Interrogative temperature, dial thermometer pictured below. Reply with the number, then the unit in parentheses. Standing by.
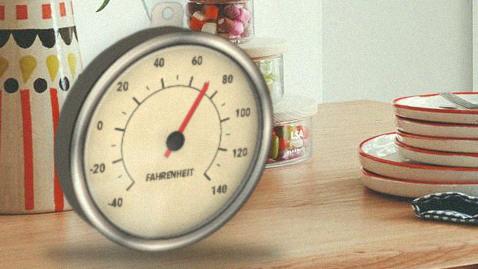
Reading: 70 (°F)
